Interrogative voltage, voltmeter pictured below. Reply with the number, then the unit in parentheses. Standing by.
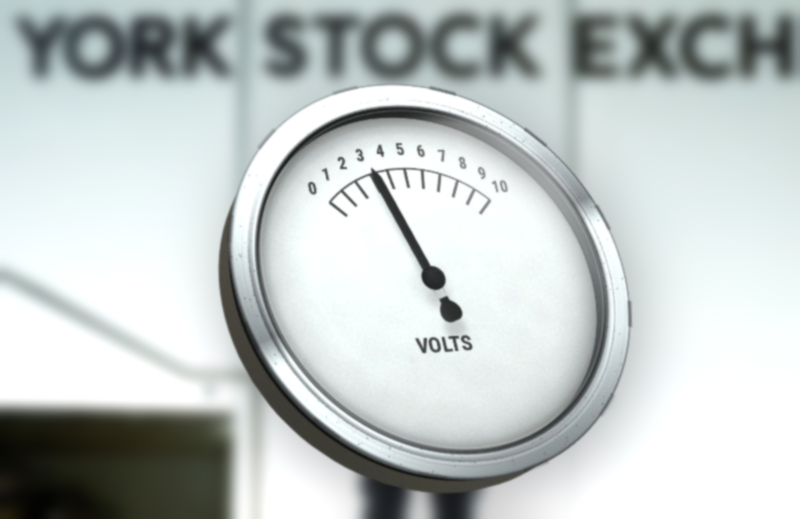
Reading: 3 (V)
